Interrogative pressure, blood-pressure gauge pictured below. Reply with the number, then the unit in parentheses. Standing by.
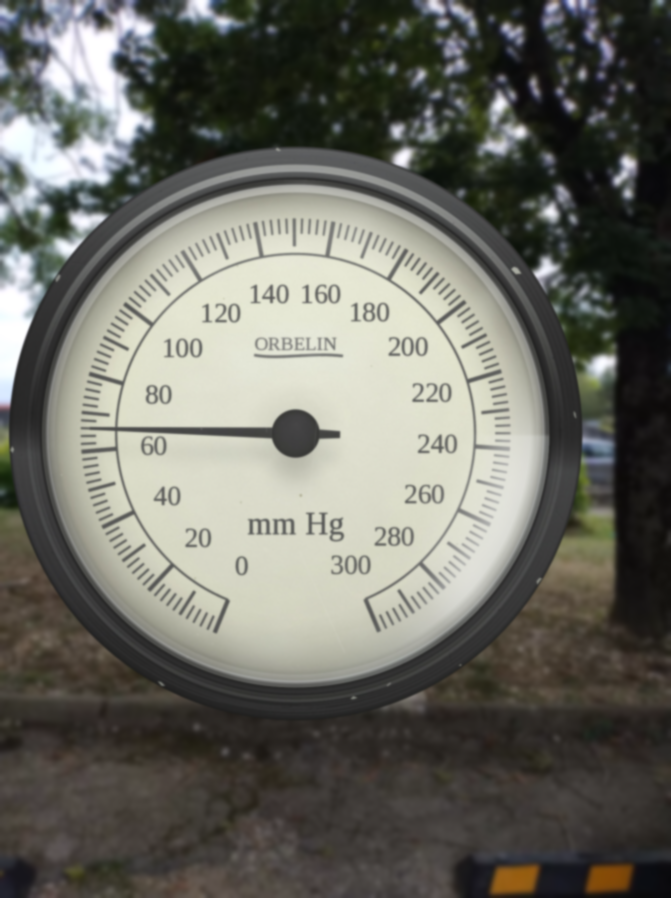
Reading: 66 (mmHg)
